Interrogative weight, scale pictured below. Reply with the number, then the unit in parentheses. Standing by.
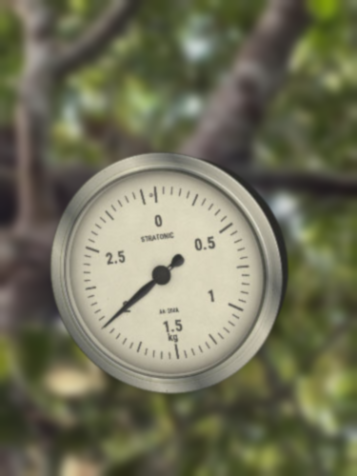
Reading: 2 (kg)
